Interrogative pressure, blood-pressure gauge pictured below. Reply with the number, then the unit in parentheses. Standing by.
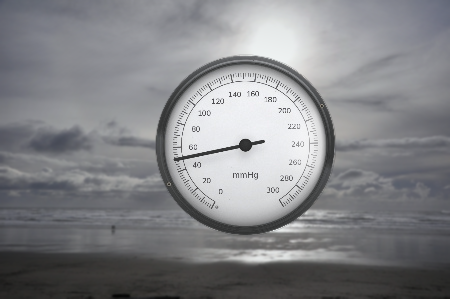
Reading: 50 (mmHg)
